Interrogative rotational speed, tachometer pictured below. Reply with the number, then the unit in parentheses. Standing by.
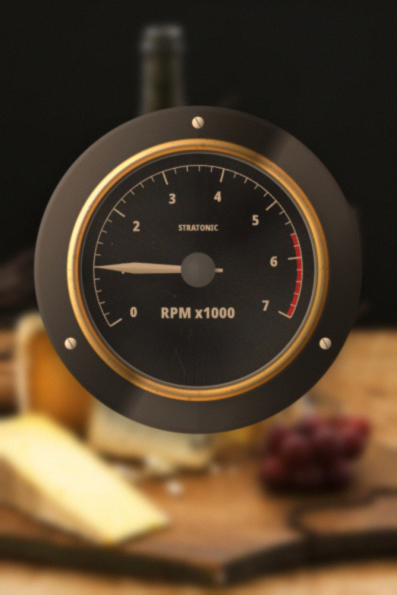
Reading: 1000 (rpm)
